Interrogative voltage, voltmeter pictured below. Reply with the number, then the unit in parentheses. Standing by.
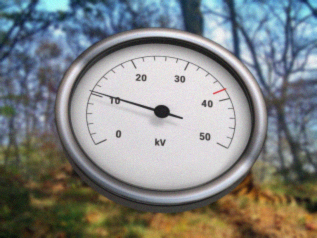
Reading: 10 (kV)
